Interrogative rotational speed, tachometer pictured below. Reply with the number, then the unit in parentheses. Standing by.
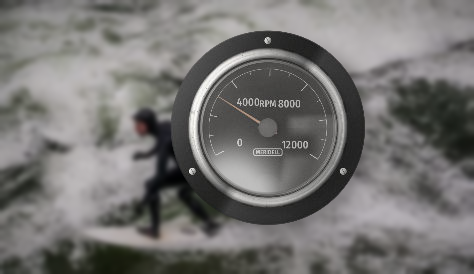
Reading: 3000 (rpm)
